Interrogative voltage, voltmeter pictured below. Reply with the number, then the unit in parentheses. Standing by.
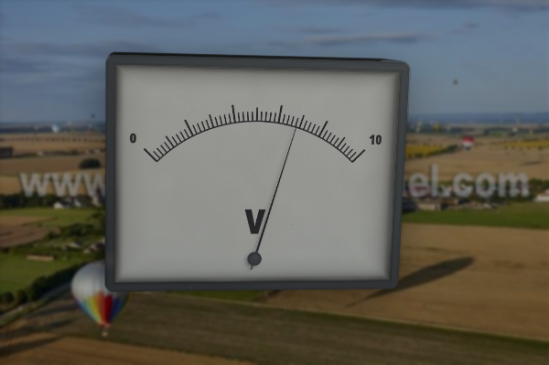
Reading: 6.8 (V)
